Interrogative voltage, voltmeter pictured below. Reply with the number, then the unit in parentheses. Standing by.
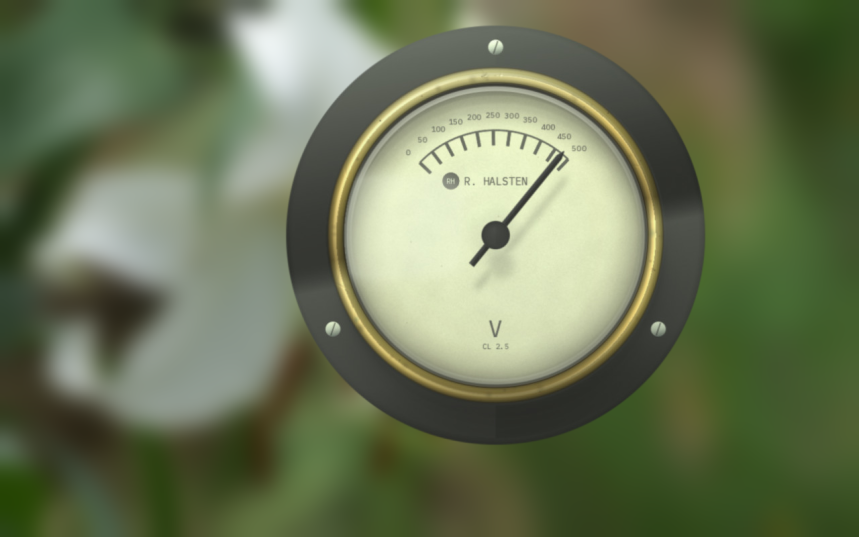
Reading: 475 (V)
